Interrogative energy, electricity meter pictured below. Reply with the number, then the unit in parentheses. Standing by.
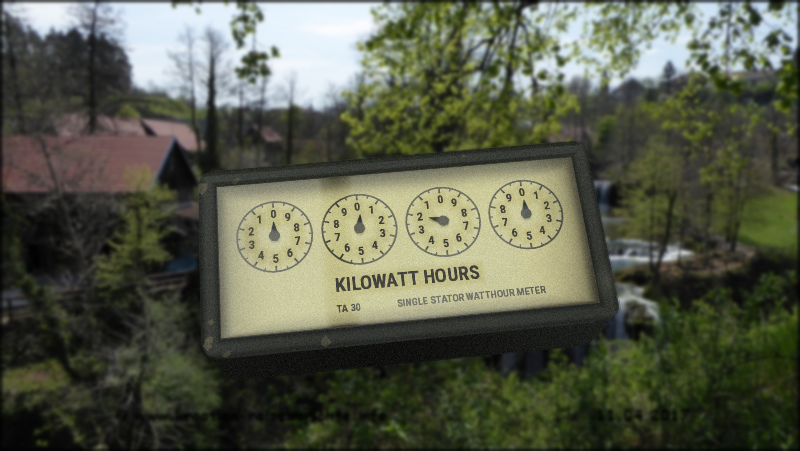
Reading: 20 (kWh)
